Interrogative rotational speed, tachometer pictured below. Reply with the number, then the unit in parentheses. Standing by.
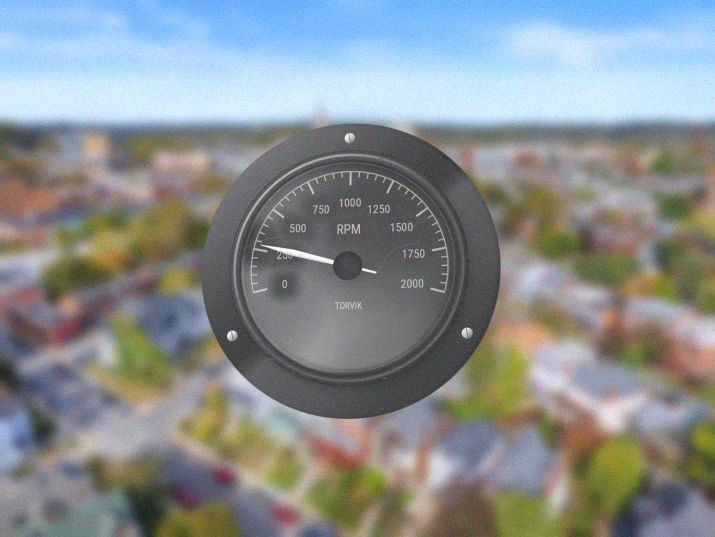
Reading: 275 (rpm)
